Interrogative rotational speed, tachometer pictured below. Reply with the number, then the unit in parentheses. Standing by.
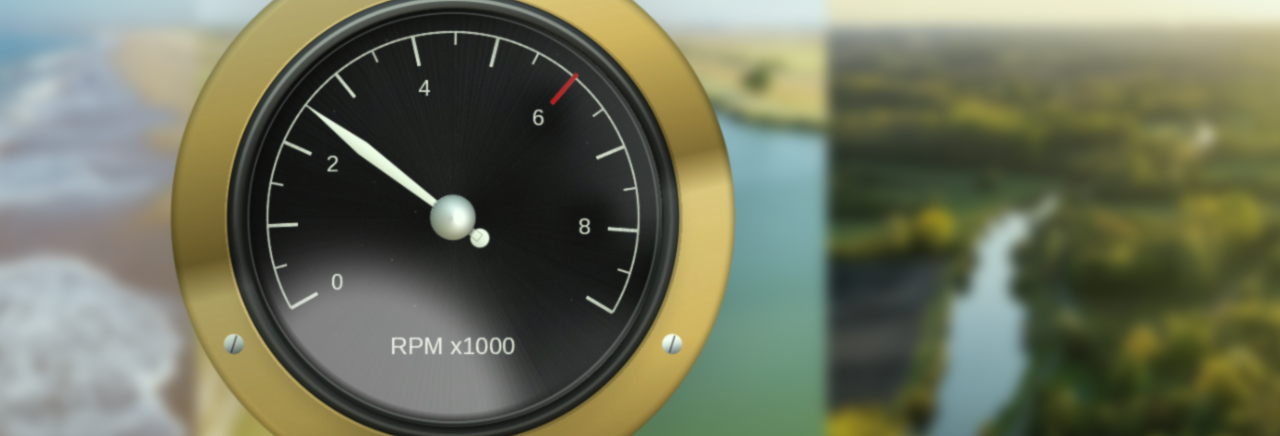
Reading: 2500 (rpm)
